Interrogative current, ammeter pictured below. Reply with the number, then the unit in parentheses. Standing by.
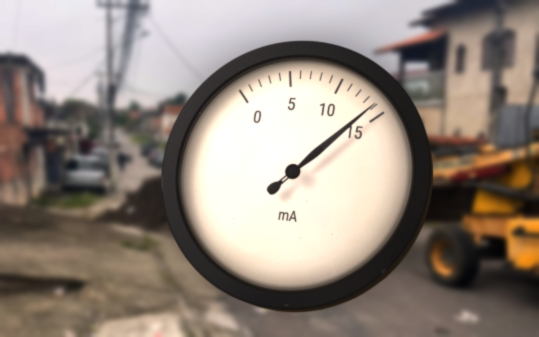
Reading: 14 (mA)
